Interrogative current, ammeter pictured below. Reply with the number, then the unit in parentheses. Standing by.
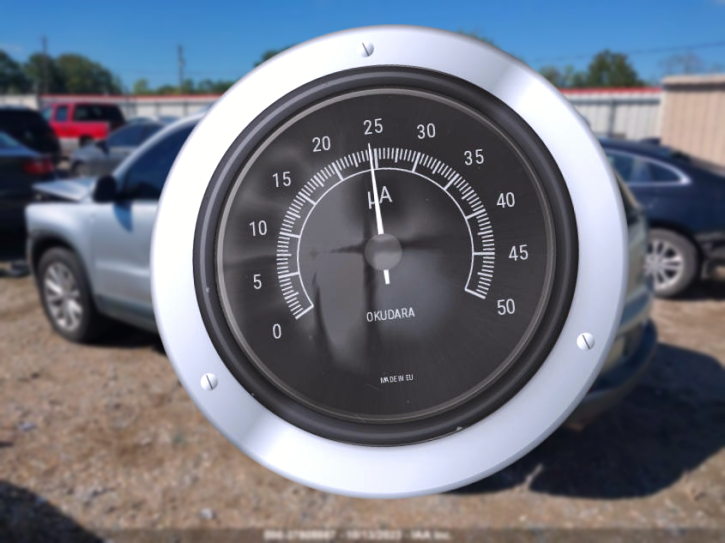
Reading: 24.5 (µA)
